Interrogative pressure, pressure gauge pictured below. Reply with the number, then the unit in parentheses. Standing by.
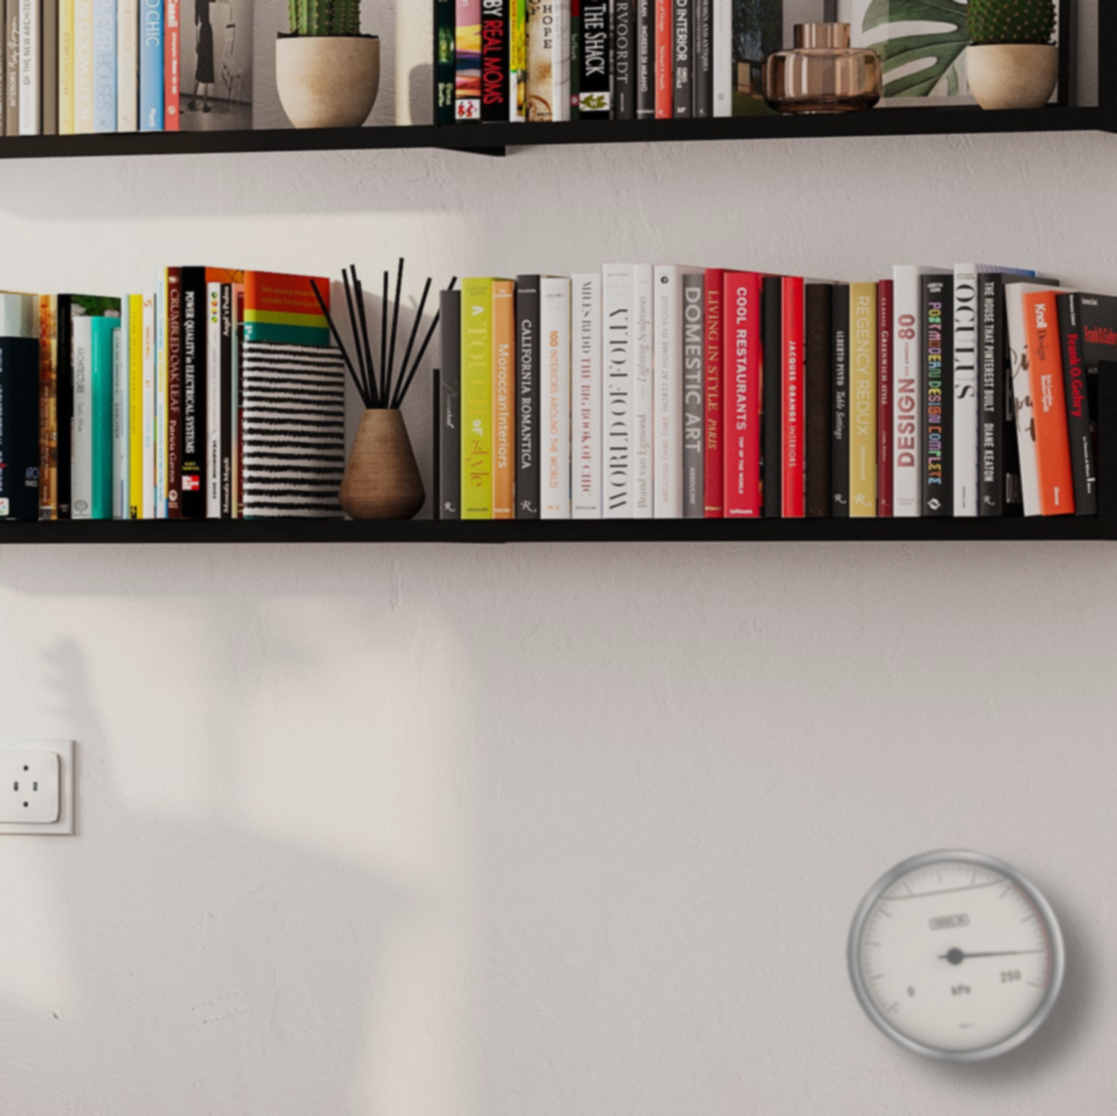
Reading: 225 (kPa)
